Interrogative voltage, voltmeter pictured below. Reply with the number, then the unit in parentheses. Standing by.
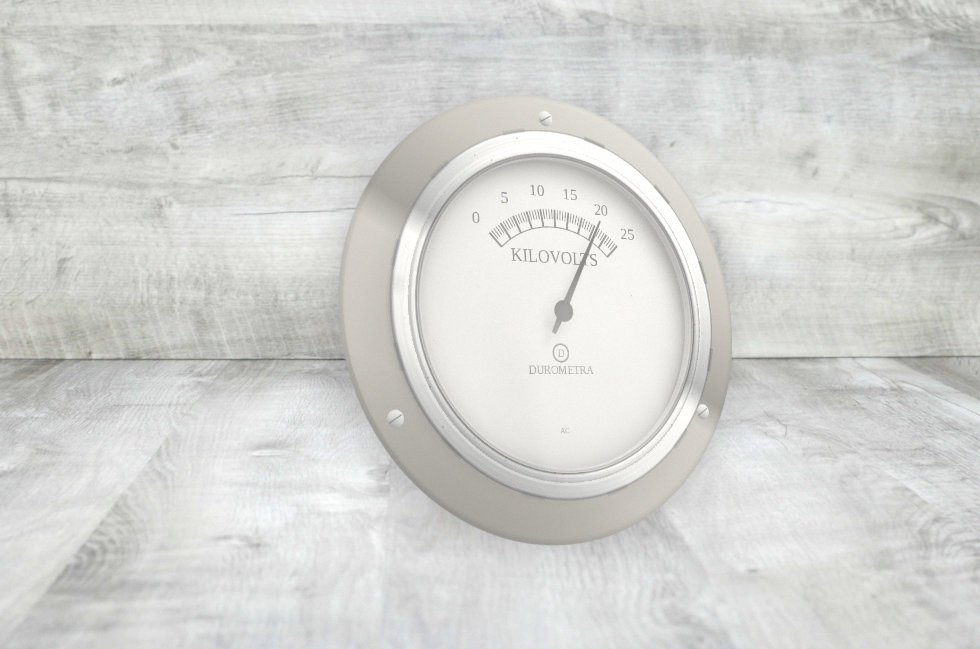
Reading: 20 (kV)
